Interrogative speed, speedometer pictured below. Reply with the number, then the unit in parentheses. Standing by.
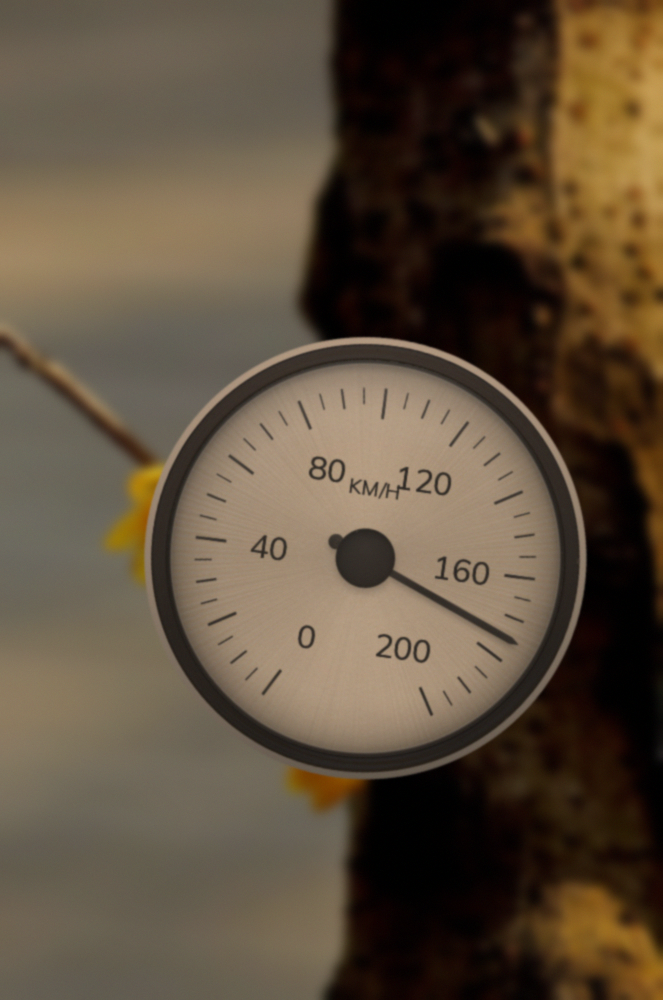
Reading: 175 (km/h)
